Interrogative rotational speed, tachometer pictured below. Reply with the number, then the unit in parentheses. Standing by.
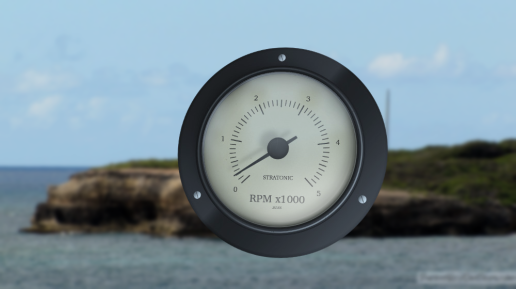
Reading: 200 (rpm)
